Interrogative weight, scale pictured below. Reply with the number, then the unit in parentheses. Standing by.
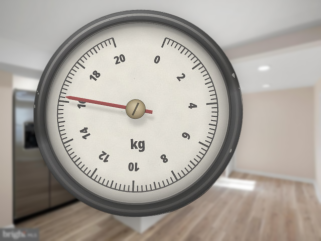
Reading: 16.2 (kg)
